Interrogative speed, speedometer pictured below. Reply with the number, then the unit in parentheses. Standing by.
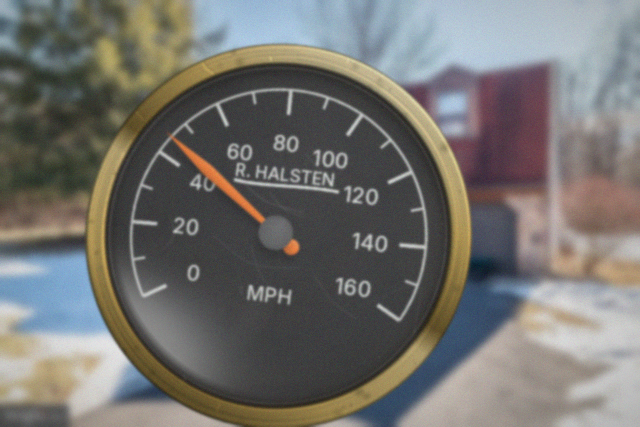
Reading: 45 (mph)
